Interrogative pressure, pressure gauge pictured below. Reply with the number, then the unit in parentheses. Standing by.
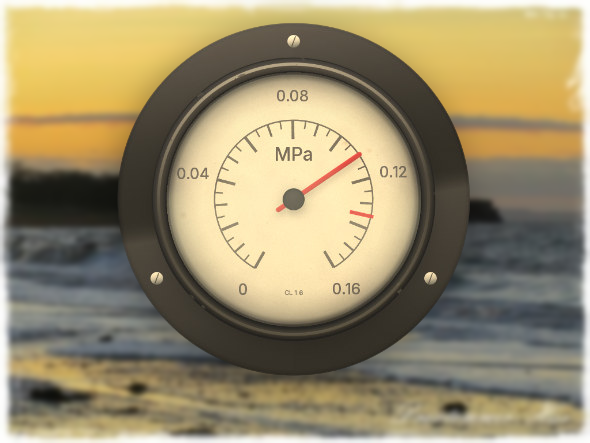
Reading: 0.11 (MPa)
